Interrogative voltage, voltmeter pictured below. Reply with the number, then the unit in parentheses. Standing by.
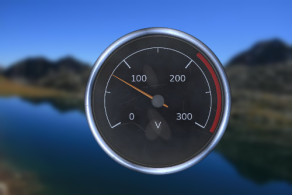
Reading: 75 (V)
